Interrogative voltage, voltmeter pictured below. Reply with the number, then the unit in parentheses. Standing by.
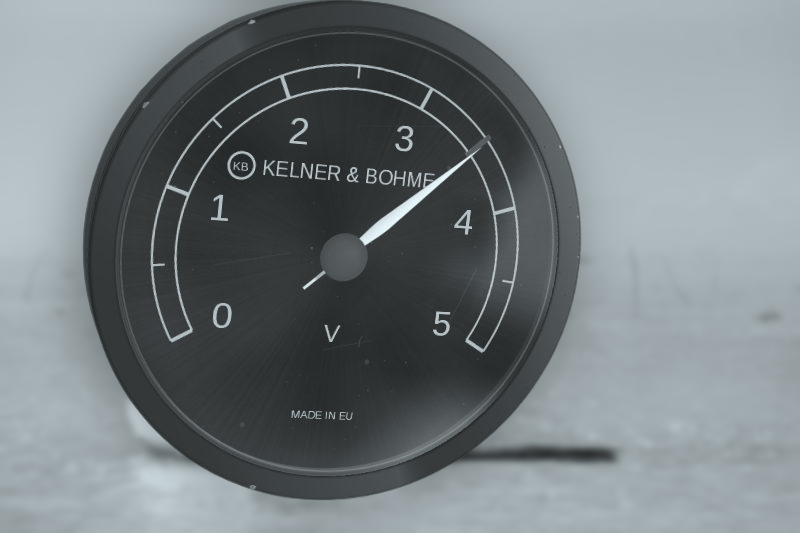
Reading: 3.5 (V)
